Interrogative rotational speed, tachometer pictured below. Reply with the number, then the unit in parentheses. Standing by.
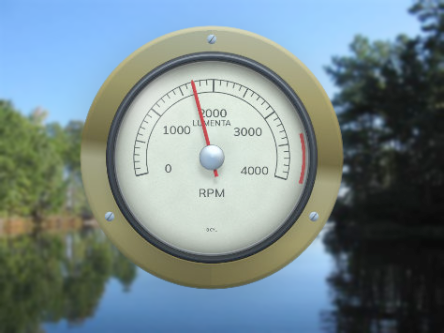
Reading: 1700 (rpm)
